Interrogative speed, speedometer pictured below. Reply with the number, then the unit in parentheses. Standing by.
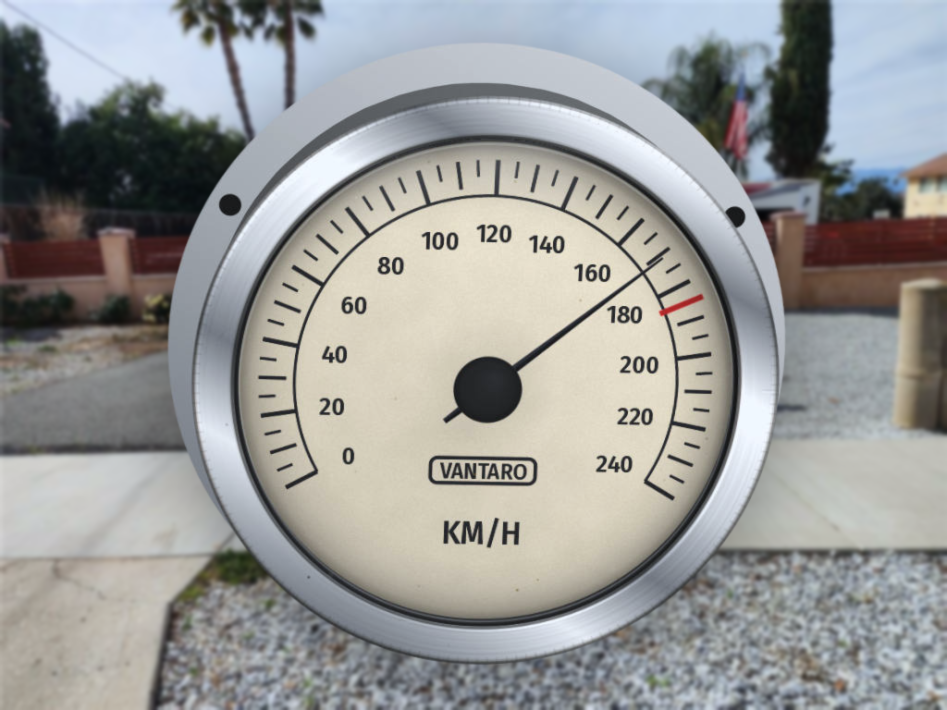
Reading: 170 (km/h)
